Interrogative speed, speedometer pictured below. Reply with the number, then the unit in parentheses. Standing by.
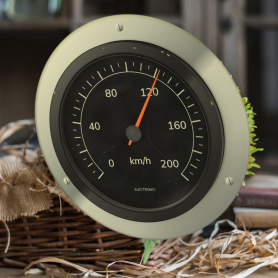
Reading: 122.5 (km/h)
